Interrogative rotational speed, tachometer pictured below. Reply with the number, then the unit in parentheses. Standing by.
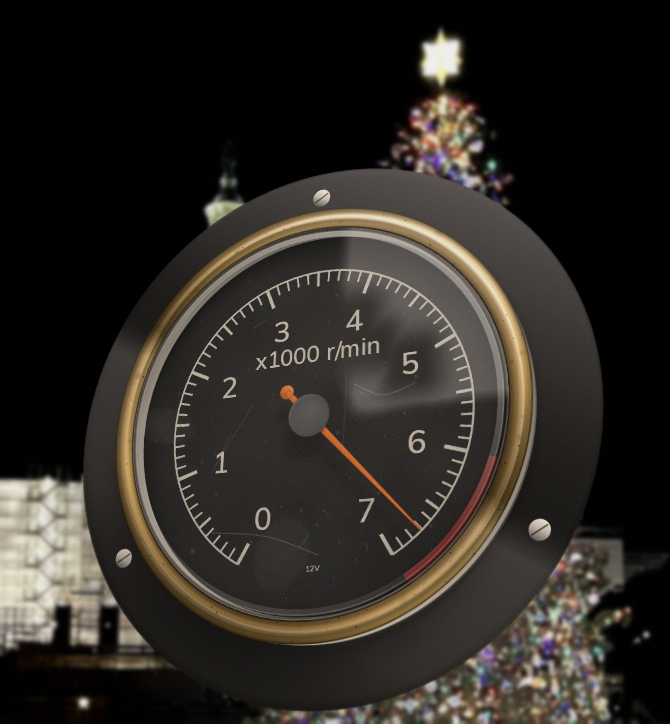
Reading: 6700 (rpm)
